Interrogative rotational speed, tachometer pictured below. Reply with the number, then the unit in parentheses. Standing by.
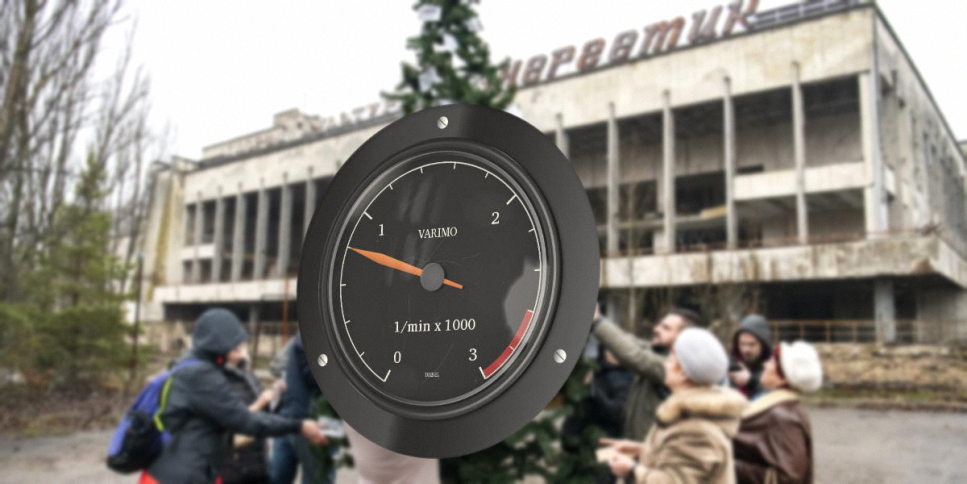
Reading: 800 (rpm)
